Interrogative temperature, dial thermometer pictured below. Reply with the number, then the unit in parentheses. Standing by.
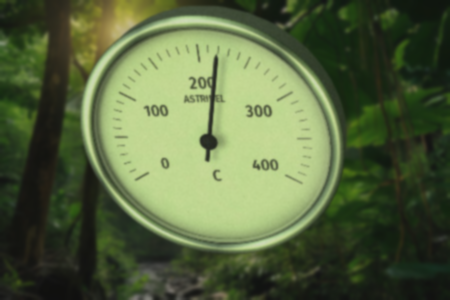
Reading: 220 (°C)
